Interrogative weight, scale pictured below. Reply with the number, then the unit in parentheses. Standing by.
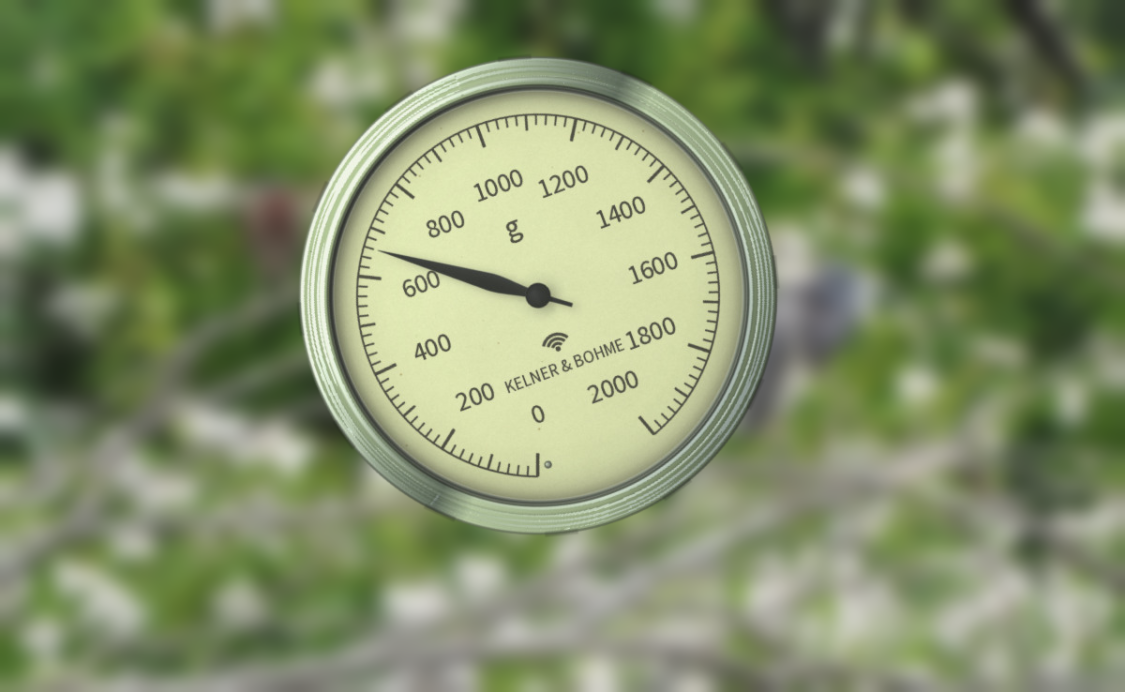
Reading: 660 (g)
